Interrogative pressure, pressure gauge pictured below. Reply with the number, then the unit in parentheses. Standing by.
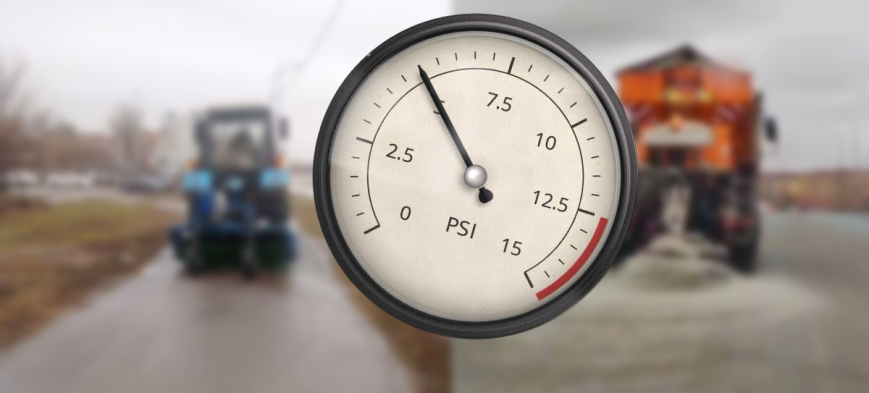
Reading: 5 (psi)
